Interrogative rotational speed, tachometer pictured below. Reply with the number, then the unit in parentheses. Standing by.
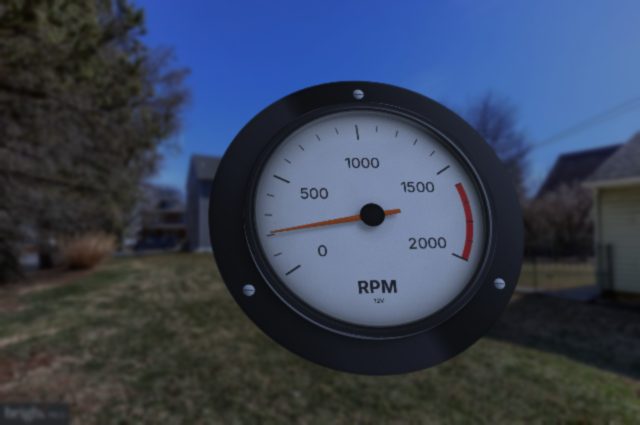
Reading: 200 (rpm)
